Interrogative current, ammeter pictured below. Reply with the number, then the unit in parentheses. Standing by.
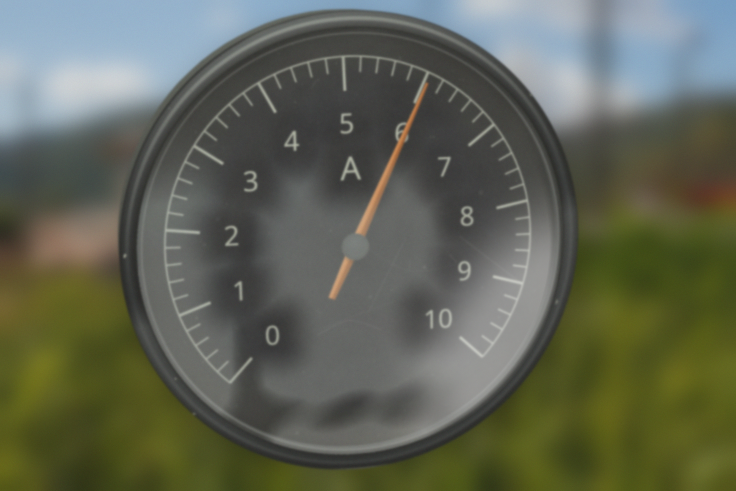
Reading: 6 (A)
